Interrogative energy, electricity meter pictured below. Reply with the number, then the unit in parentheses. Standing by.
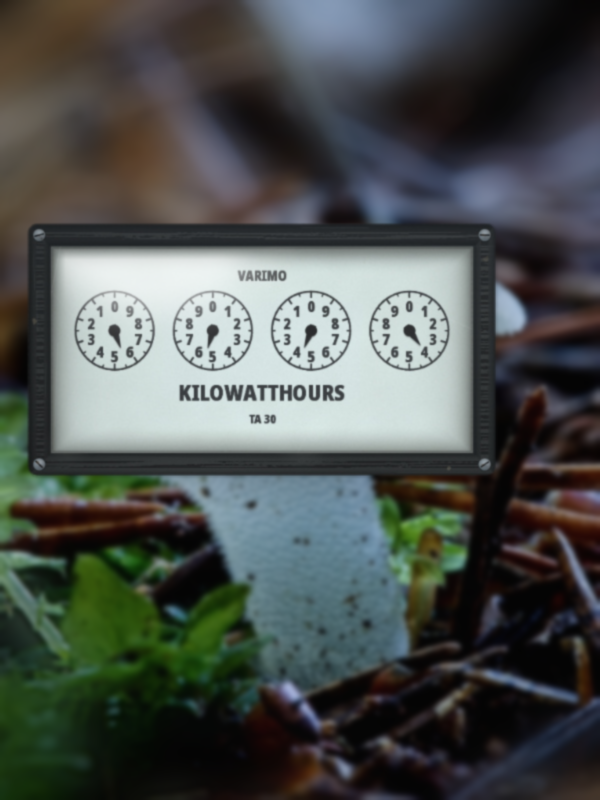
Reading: 5544 (kWh)
